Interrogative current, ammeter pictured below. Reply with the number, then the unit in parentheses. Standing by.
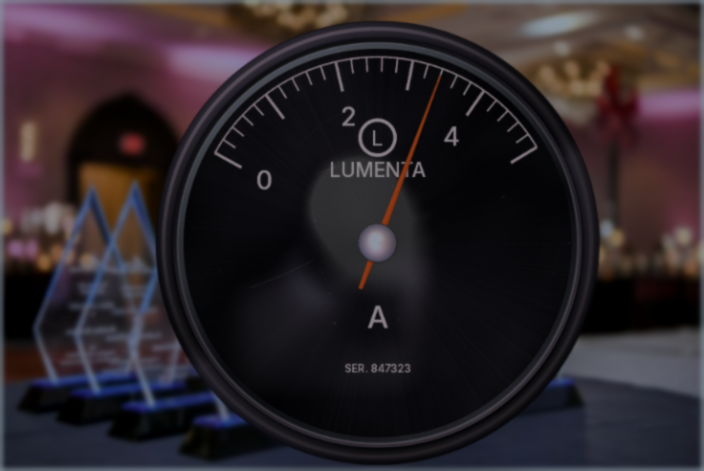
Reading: 3.4 (A)
